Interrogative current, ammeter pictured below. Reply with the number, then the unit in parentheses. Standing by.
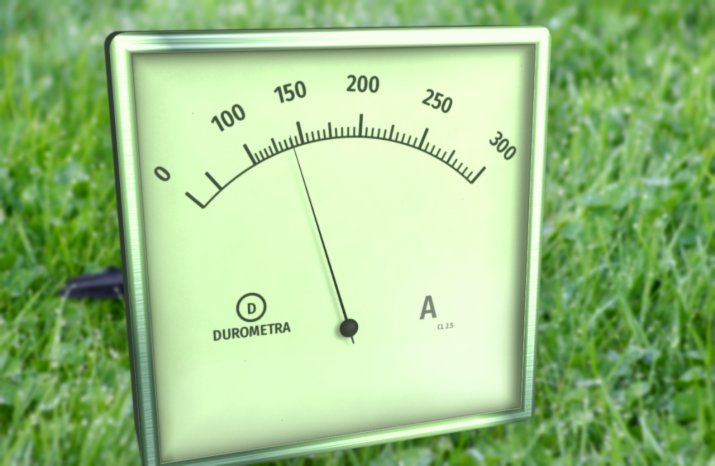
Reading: 140 (A)
